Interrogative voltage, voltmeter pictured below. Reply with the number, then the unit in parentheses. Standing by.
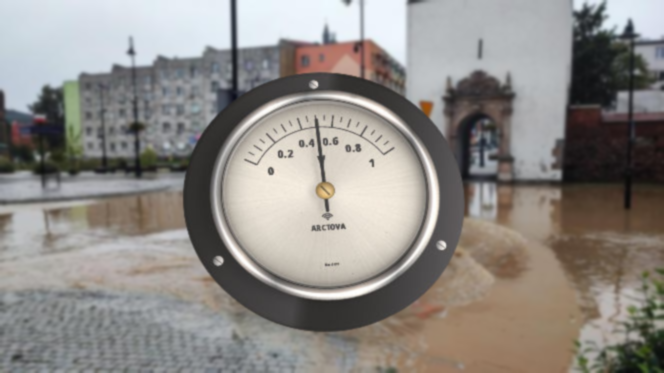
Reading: 0.5 (V)
